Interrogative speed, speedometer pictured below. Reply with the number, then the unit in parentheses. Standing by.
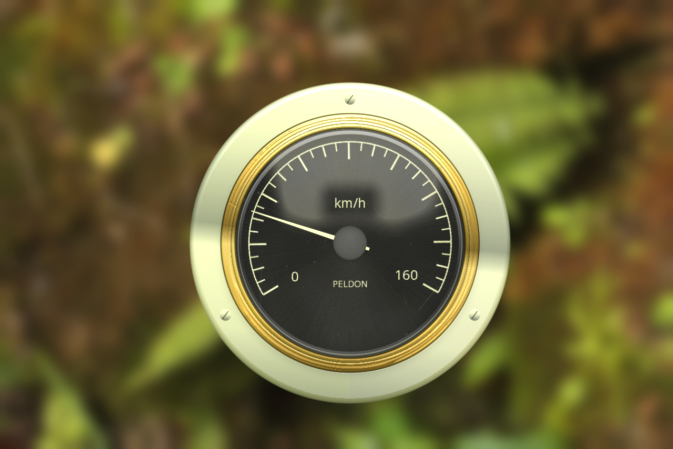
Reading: 32.5 (km/h)
